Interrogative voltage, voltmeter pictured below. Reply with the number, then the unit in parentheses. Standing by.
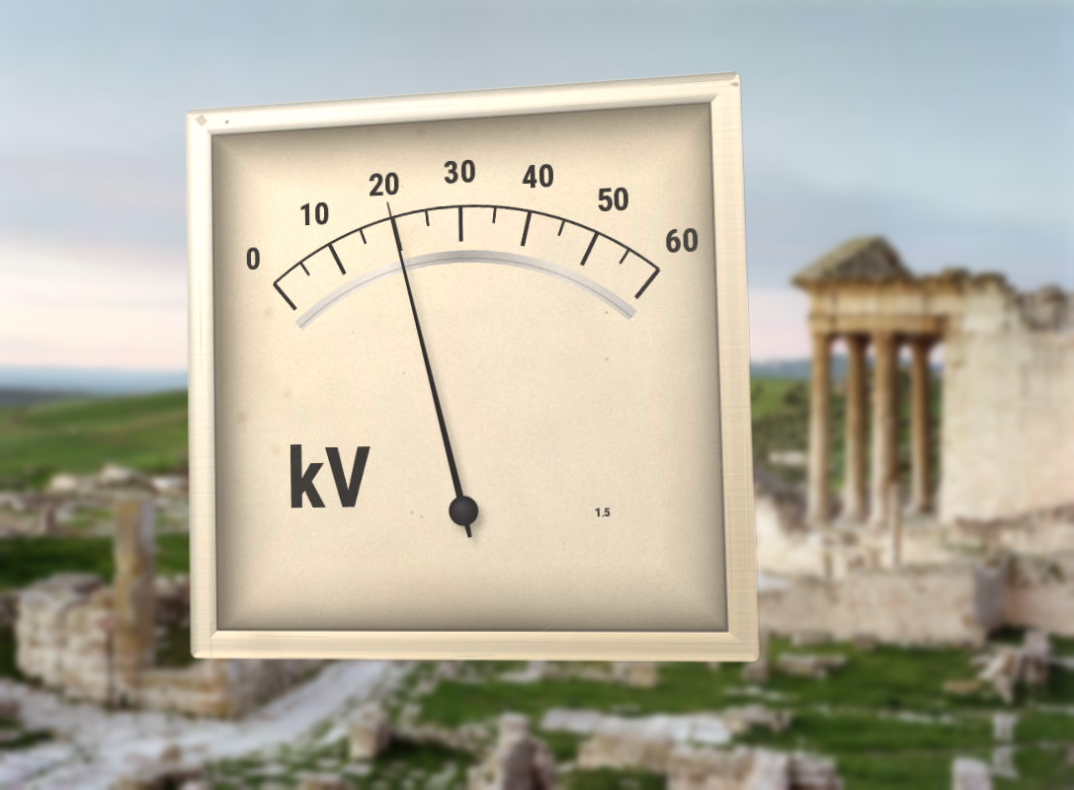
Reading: 20 (kV)
